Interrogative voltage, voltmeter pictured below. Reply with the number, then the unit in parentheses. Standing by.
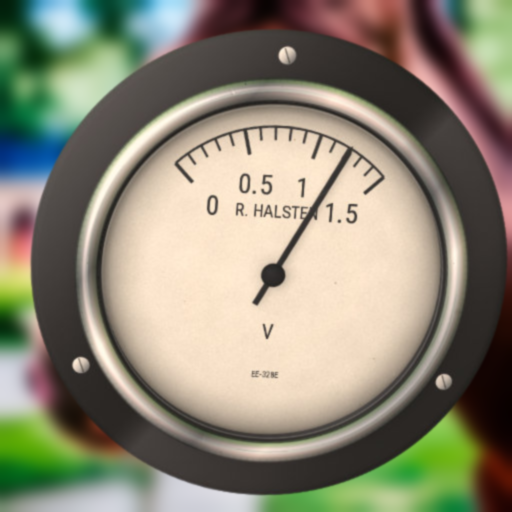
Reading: 1.2 (V)
